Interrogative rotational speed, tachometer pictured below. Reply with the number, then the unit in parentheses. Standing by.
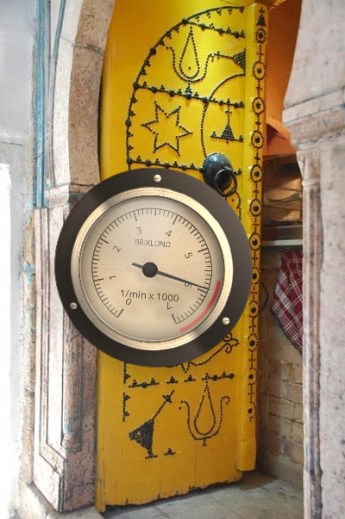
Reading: 5900 (rpm)
